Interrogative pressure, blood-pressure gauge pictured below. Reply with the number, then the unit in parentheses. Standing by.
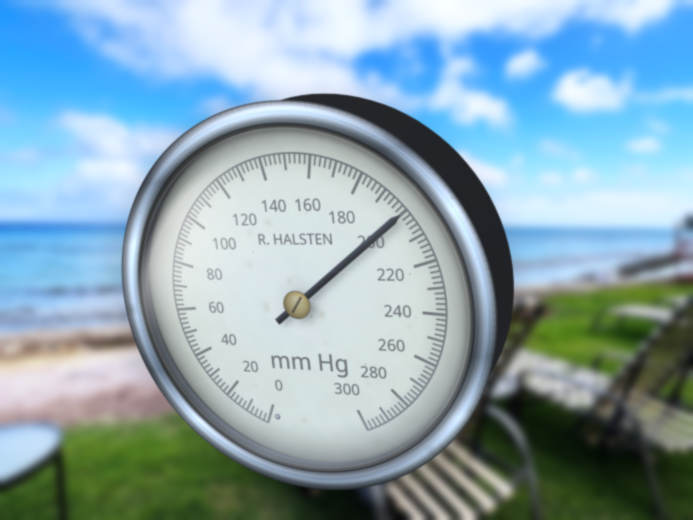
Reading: 200 (mmHg)
